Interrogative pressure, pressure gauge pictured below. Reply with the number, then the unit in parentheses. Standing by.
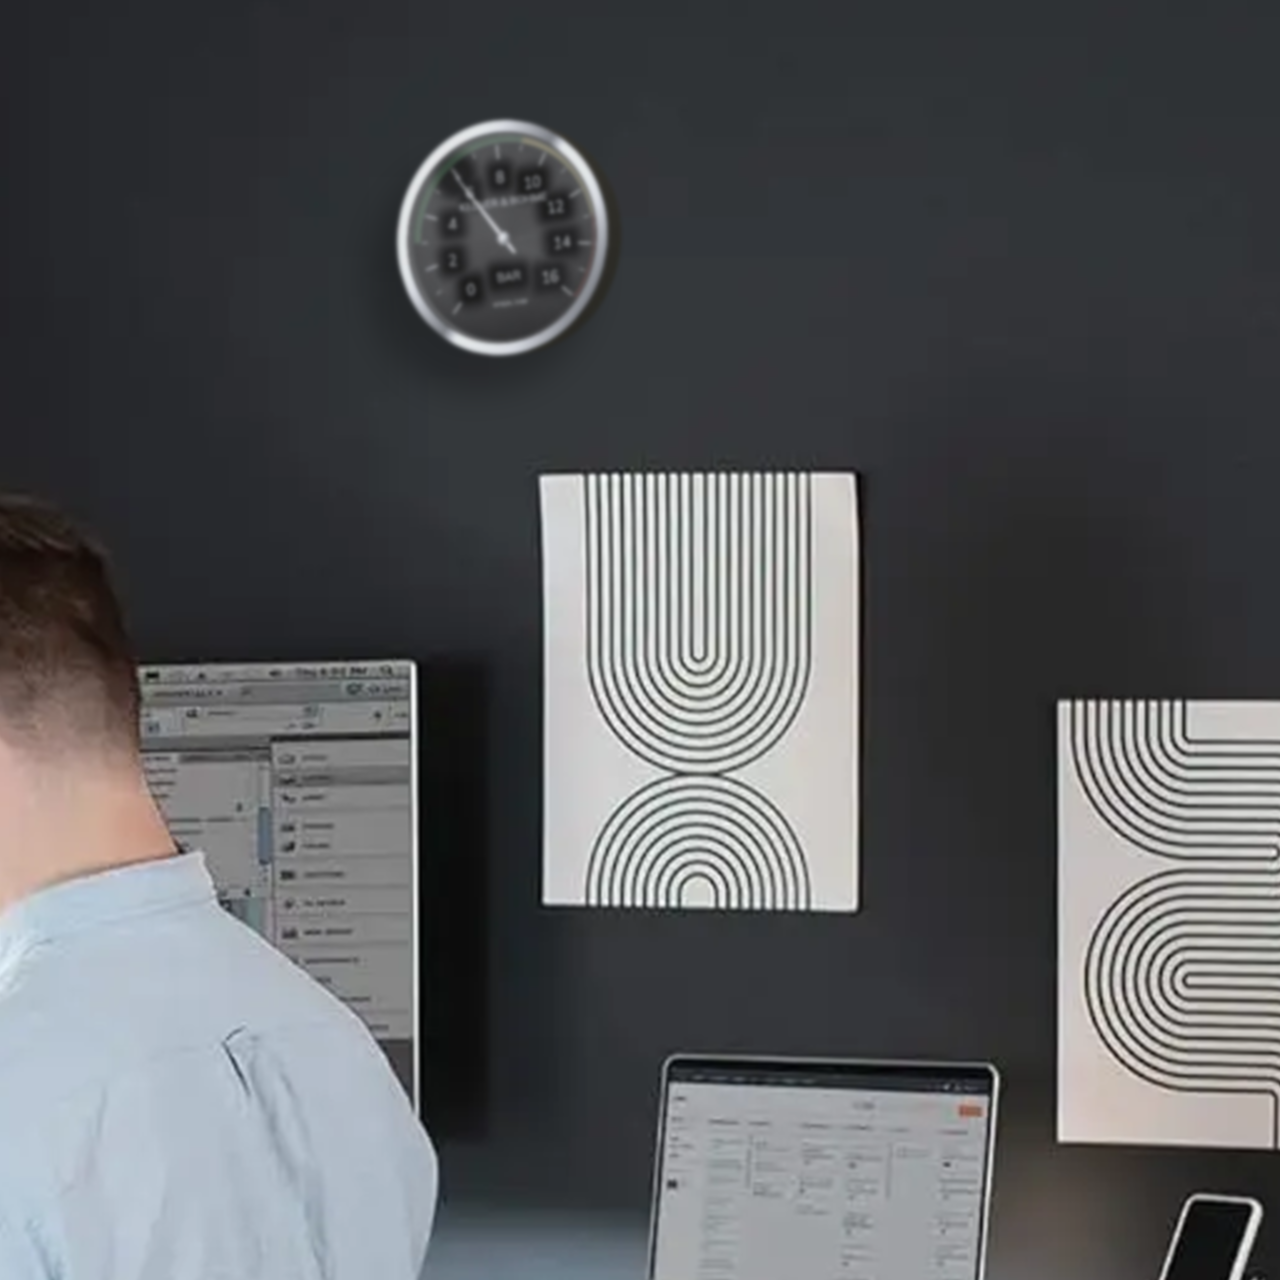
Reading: 6 (bar)
